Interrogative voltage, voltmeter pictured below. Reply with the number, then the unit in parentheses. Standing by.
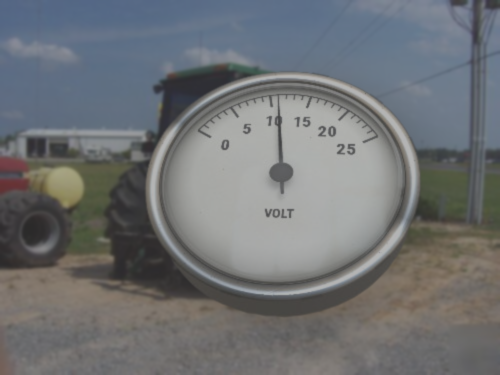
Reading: 11 (V)
